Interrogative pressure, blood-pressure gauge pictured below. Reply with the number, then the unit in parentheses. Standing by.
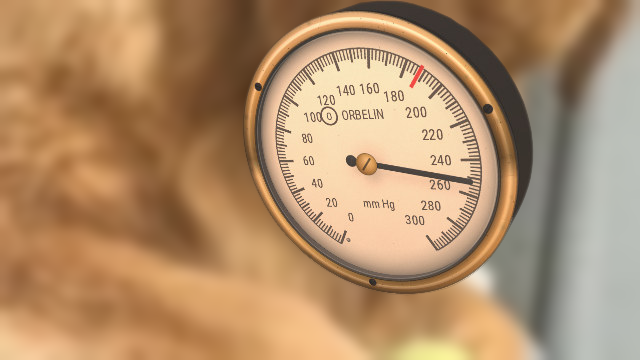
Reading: 250 (mmHg)
